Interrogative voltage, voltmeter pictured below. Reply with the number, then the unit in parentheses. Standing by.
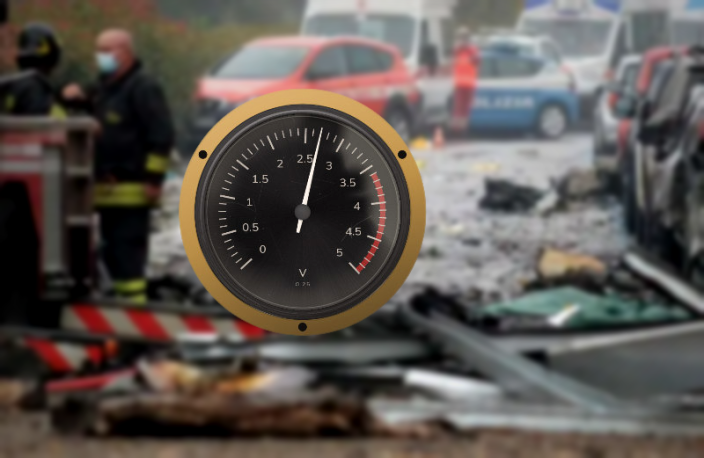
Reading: 2.7 (V)
